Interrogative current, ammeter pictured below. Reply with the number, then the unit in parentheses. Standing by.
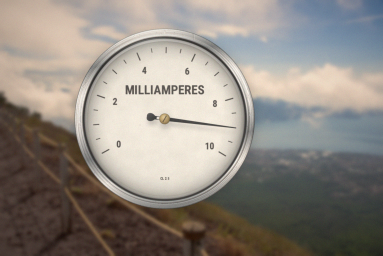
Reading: 9 (mA)
